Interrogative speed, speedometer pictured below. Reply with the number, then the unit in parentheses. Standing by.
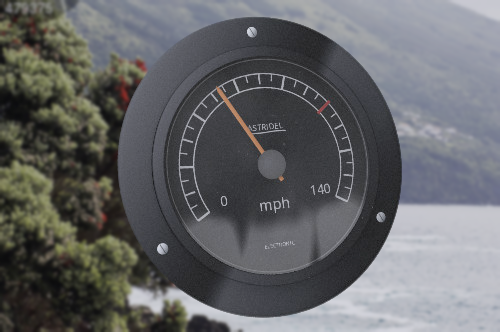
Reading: 52.5 (mph)
